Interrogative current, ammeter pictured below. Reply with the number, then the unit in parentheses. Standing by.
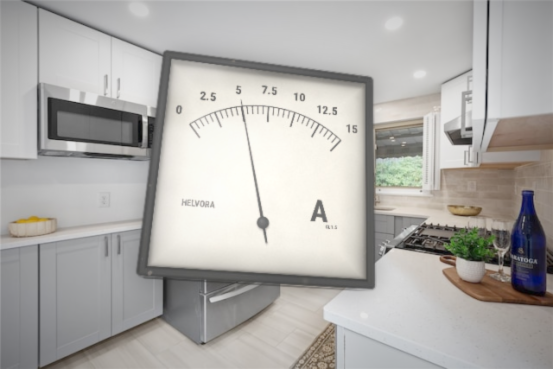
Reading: 5 (A)
